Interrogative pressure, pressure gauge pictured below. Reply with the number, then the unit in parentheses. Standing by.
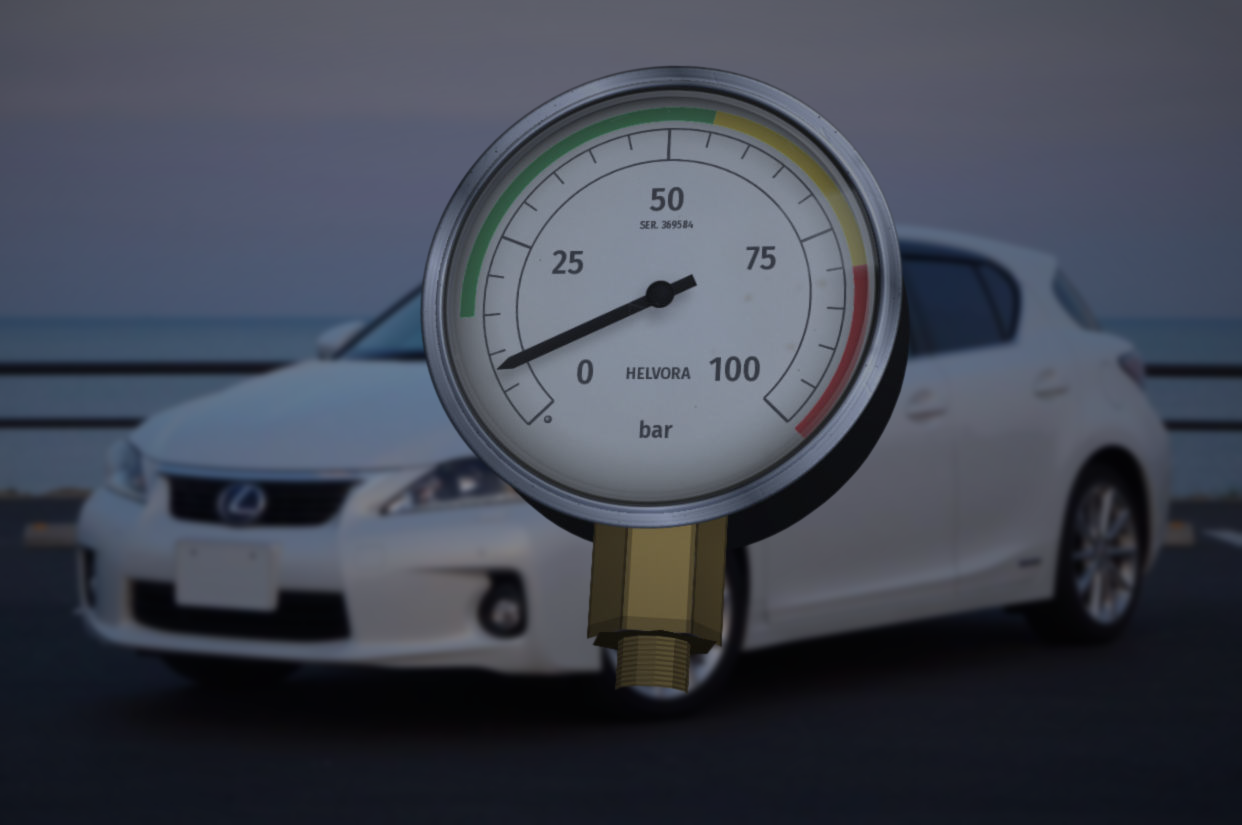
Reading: 7.5 (bar)
